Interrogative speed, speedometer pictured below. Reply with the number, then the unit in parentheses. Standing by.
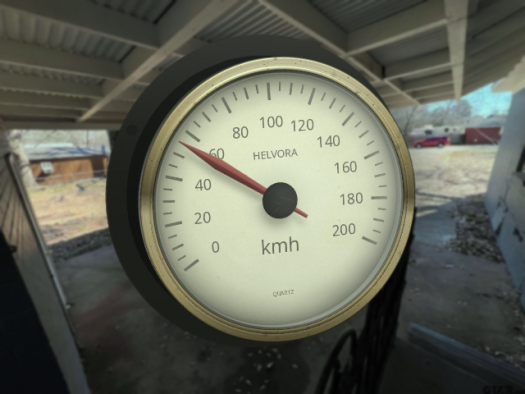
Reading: 55 (km/h)
